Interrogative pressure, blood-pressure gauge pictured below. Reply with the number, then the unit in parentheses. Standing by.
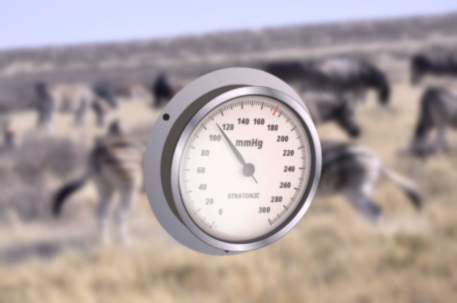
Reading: 110 (mmHg)
